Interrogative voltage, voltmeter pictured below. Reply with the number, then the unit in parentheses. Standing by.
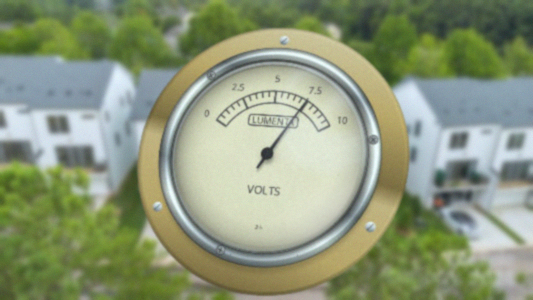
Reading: 7.5 (V)
